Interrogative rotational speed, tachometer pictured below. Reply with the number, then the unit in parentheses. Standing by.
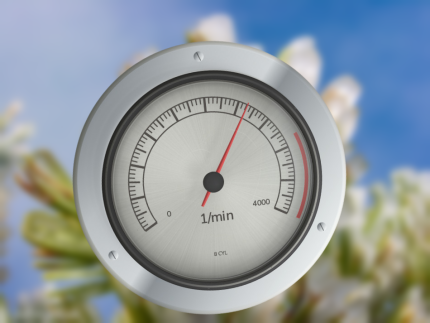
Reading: 2500 (rpm)
